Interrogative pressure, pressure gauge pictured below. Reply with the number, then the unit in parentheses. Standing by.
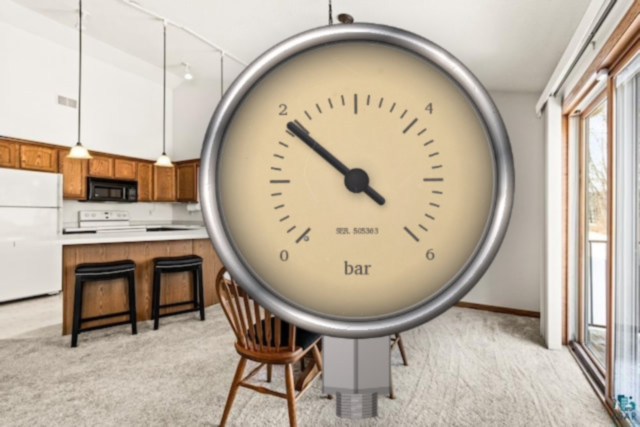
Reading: 1.9 (bar)
